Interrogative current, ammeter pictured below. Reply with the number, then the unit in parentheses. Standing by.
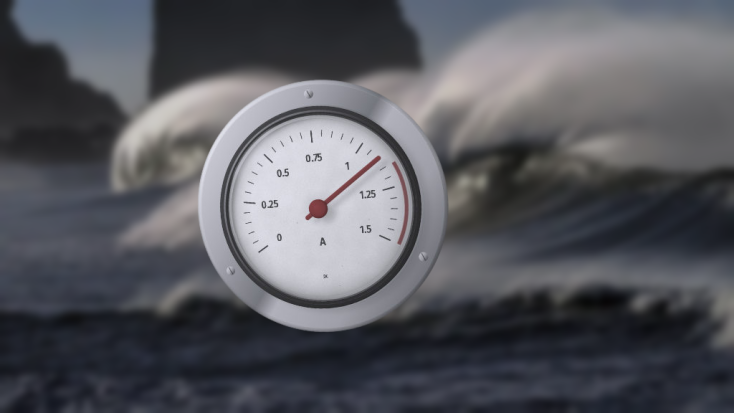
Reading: 1.1 (A)
